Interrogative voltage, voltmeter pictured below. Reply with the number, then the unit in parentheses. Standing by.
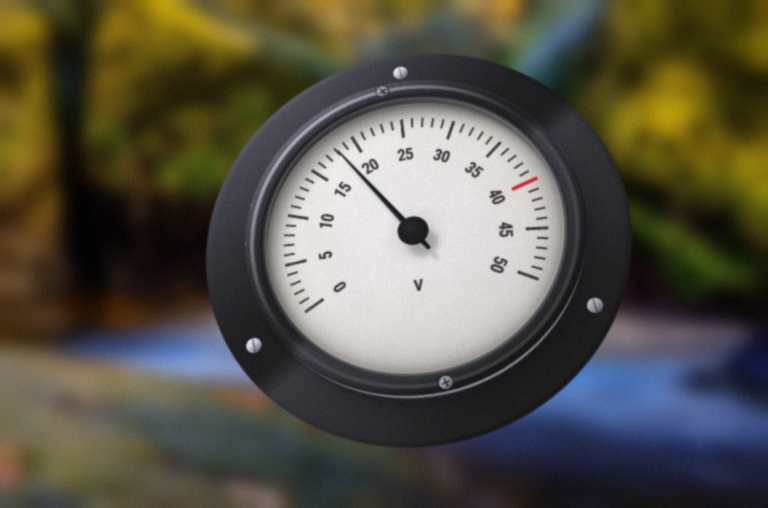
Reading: 18 (V)
